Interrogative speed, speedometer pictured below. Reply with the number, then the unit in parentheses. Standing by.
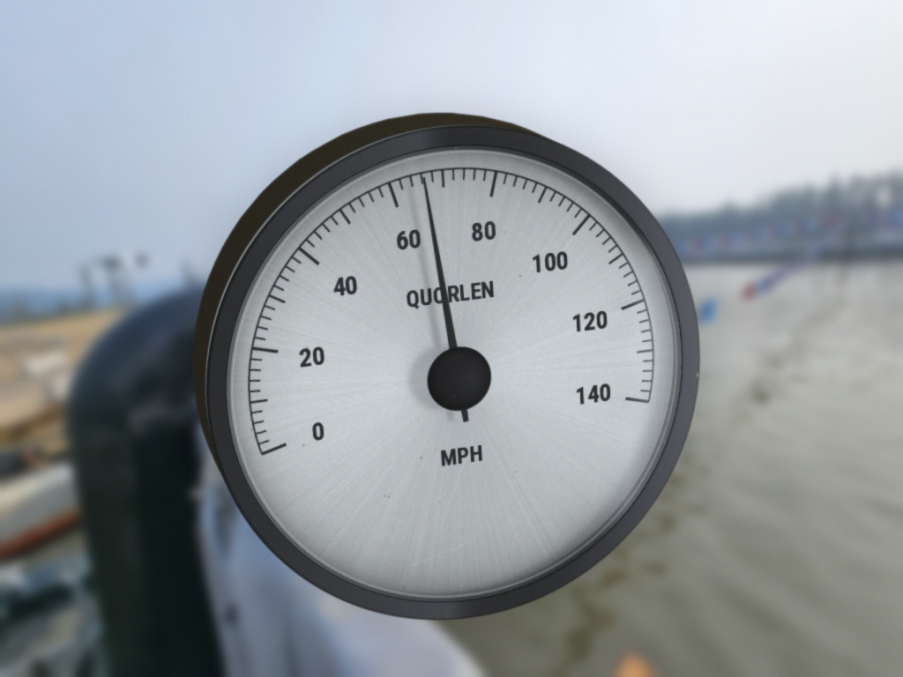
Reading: 66 (mph)
